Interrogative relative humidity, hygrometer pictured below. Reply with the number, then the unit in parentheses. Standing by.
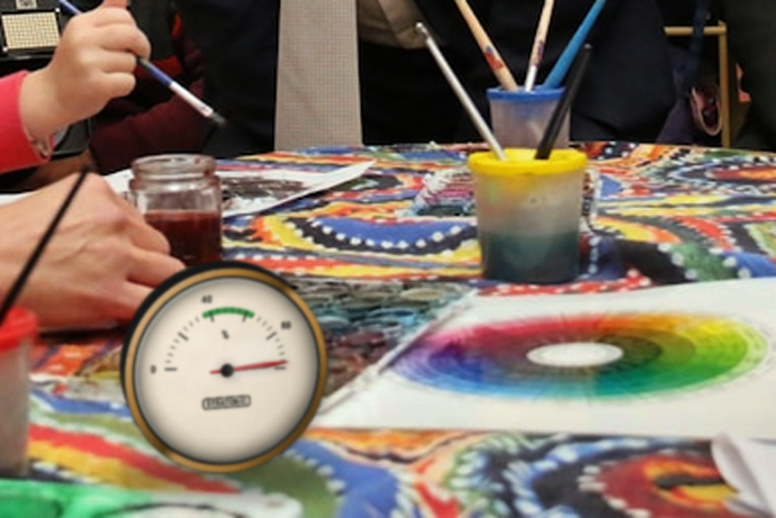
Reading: 96 (%)
